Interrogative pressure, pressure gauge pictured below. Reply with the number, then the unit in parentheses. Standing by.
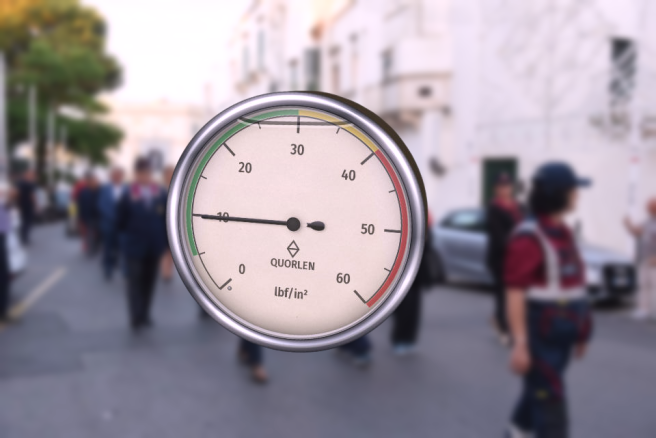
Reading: 10 (psi)
